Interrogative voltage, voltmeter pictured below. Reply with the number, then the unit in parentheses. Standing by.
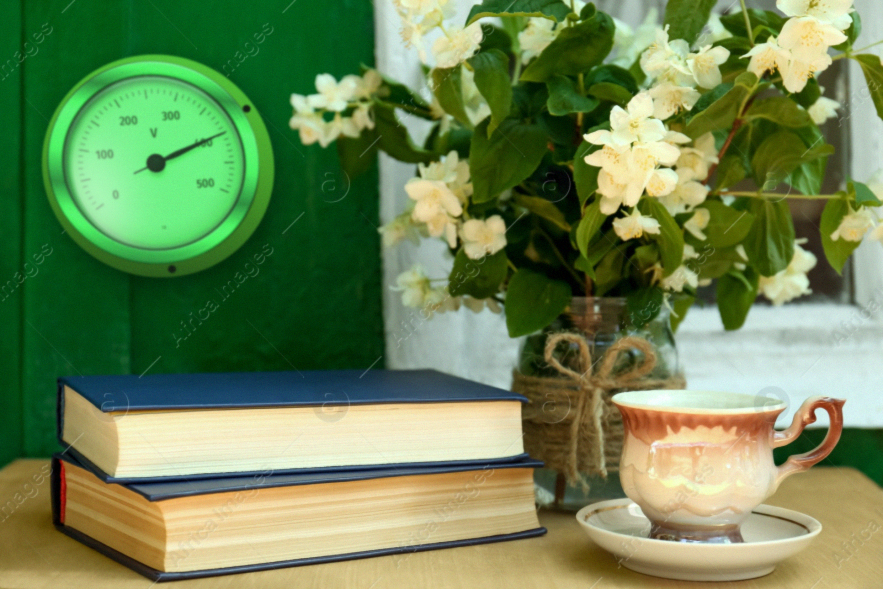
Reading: 400 (V)
